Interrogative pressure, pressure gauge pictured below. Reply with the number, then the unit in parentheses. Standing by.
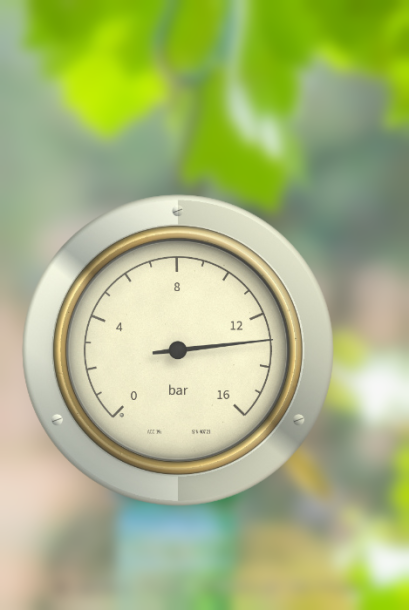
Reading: 13 (bar)
